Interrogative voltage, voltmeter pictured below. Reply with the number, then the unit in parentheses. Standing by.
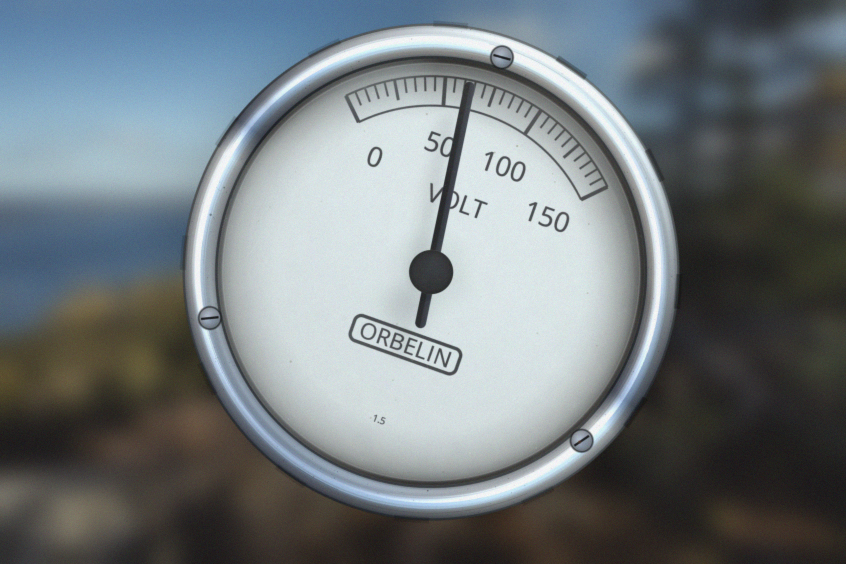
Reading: 62.5 (V)
